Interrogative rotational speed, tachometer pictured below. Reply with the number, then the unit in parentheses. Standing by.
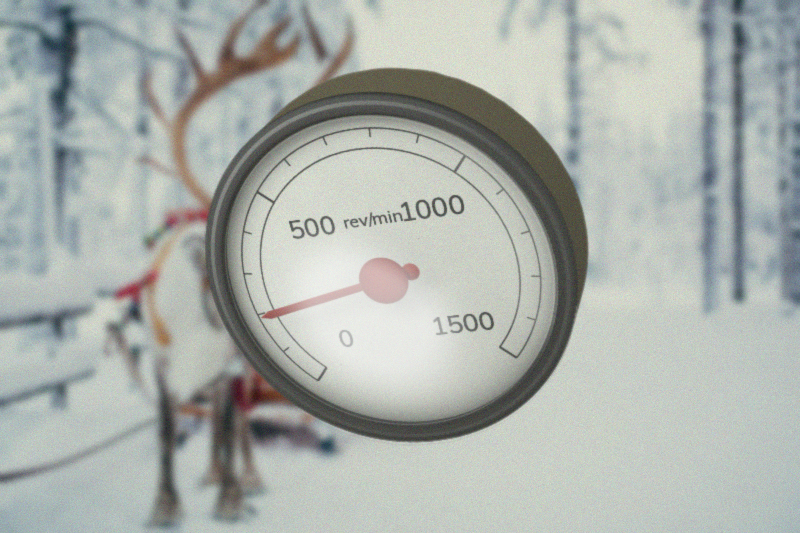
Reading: 200 (rpm)
